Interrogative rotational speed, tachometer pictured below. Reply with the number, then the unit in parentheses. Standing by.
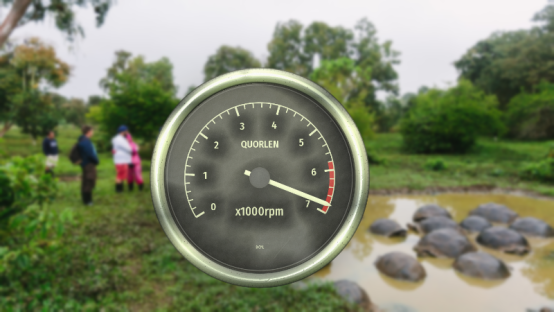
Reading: 6800 (rpm)
